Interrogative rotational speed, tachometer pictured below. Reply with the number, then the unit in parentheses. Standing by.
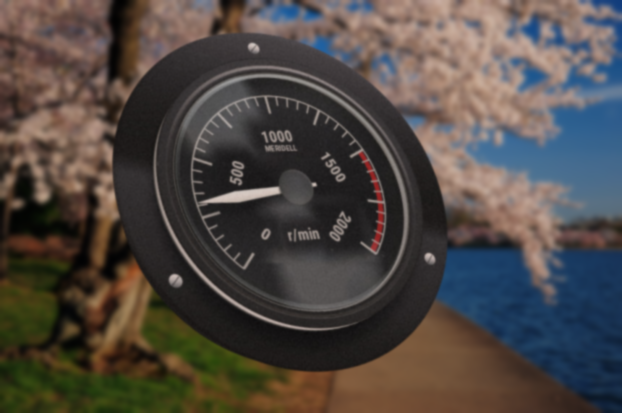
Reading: 300 (rpm)
